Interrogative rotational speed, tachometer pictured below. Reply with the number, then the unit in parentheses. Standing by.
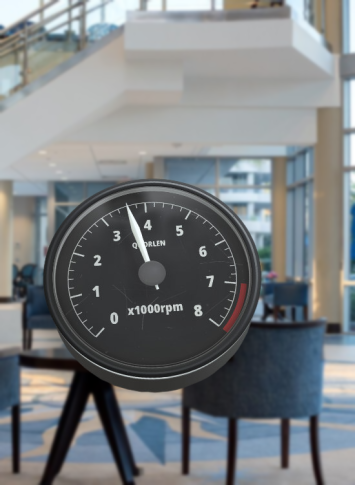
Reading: 3600 (rpm)
